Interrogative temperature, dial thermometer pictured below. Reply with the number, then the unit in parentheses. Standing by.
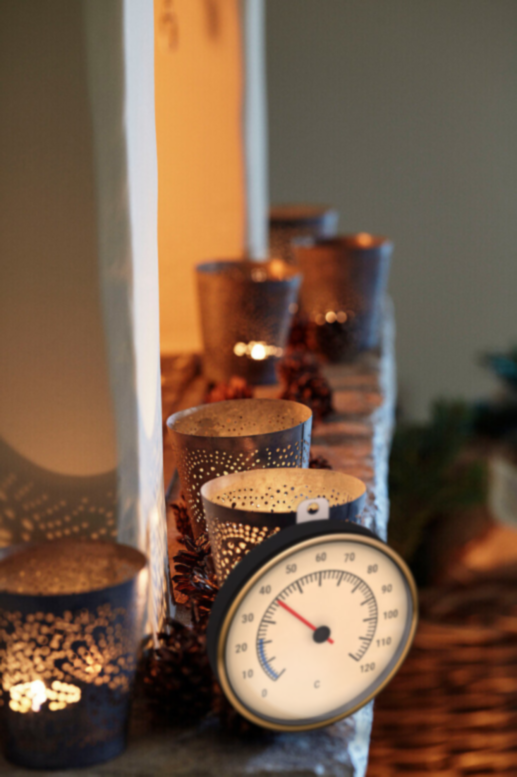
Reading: 40 (°C)
